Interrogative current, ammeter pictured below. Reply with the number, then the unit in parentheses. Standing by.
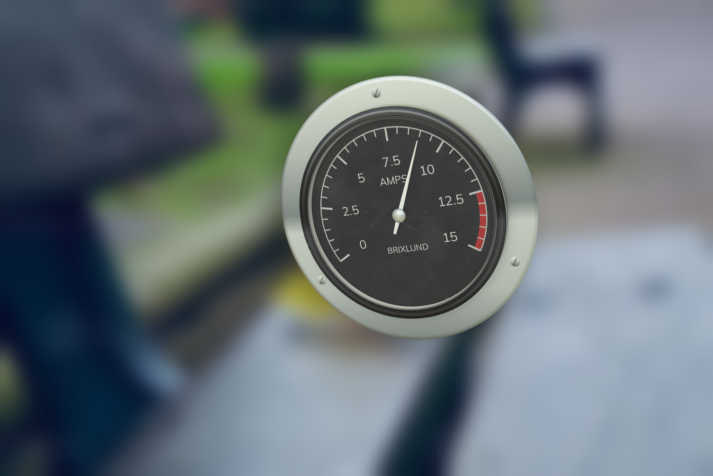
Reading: 9 (A)
